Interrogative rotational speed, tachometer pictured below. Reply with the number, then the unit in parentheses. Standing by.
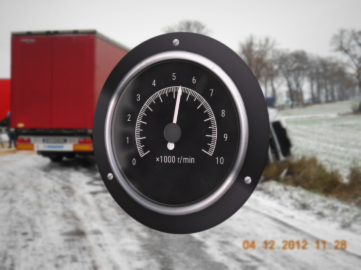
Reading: 5500 (rpm)
